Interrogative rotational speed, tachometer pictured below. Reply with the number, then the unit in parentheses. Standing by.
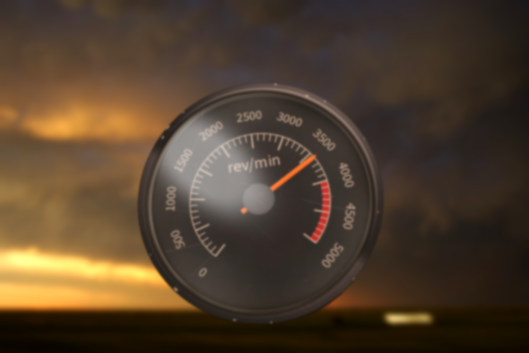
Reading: 3600 (rpm)
